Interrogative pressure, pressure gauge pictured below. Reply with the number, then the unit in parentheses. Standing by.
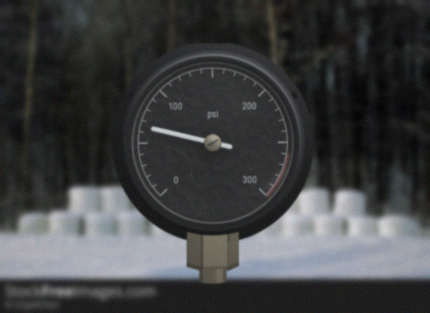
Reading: 65 (psi)
